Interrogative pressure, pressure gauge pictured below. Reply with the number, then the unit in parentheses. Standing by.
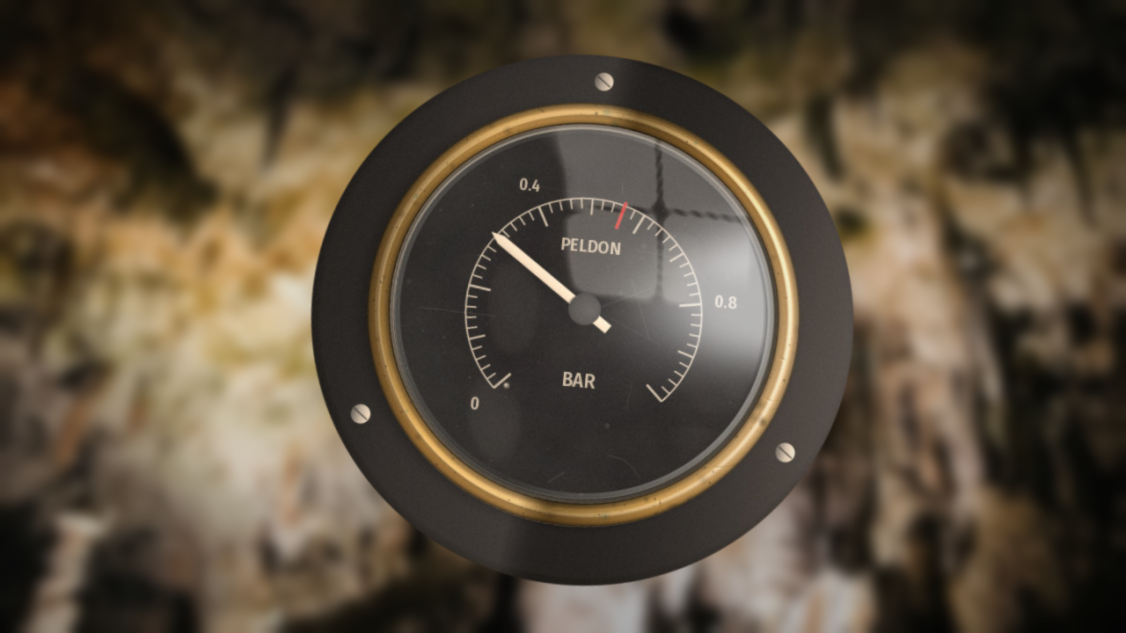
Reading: 0.3 (bar)
